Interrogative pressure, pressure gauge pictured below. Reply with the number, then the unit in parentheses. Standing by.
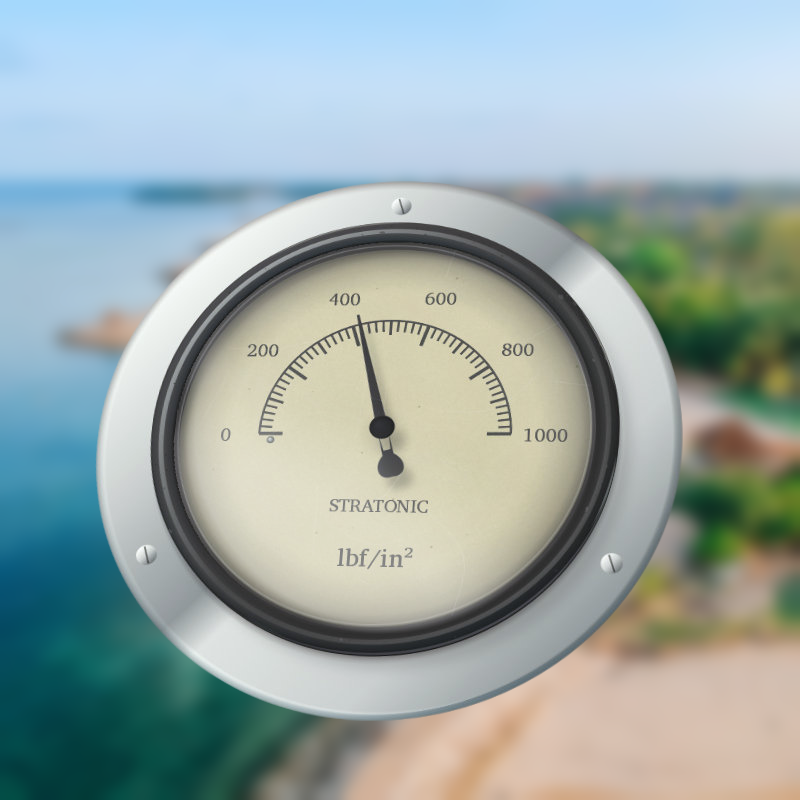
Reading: 420 (psi)
